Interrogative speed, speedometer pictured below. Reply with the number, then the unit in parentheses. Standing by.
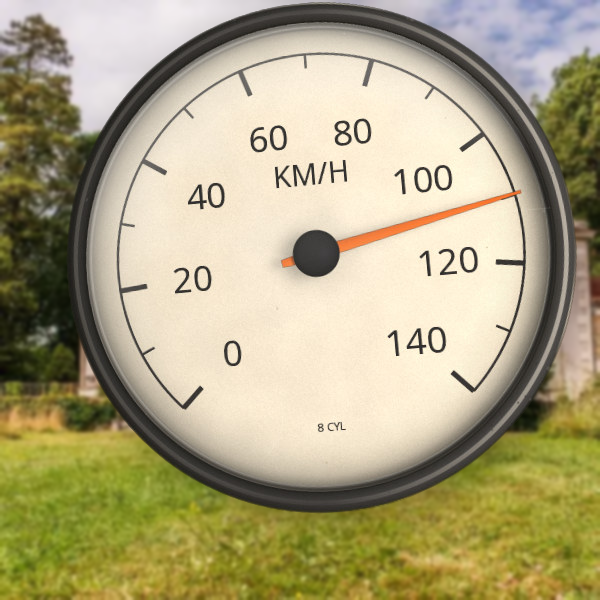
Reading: 110 (km/h)
